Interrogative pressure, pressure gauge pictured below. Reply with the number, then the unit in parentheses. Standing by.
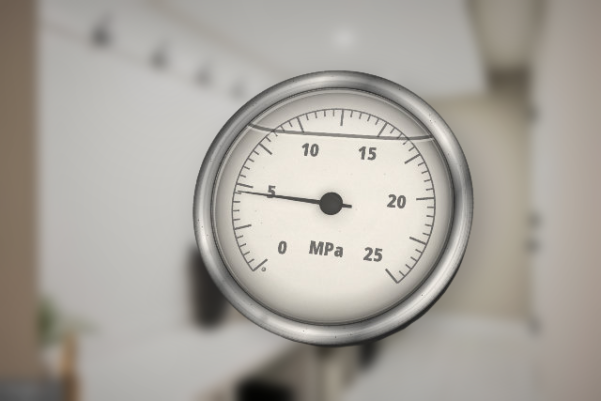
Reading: 4.5 (MPa)
